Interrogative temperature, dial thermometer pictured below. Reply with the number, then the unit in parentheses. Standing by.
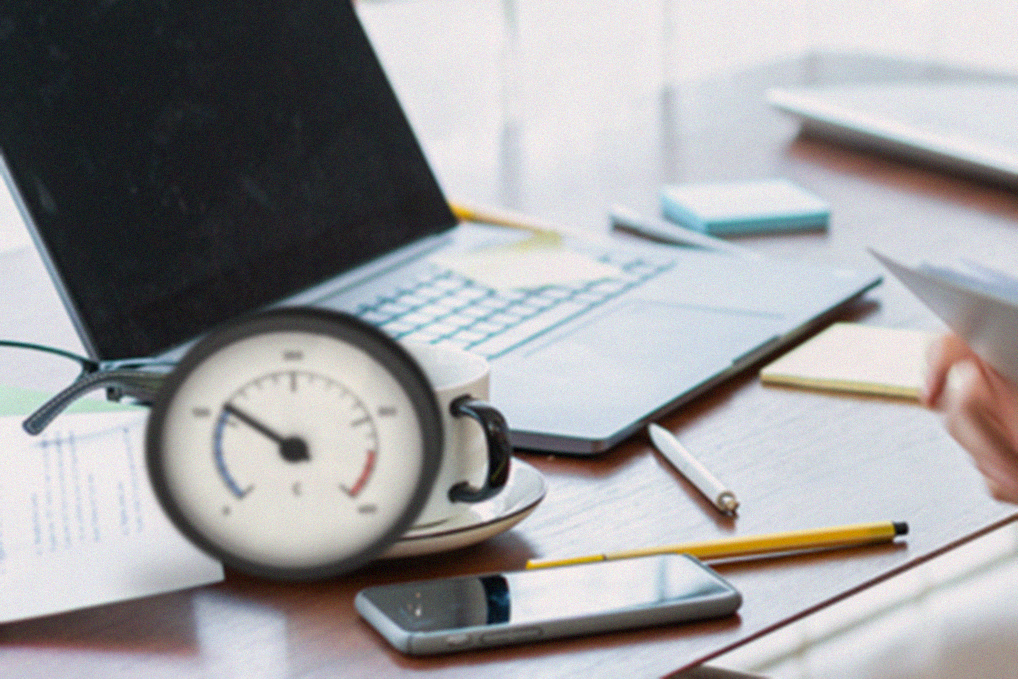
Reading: 120 (°C)
